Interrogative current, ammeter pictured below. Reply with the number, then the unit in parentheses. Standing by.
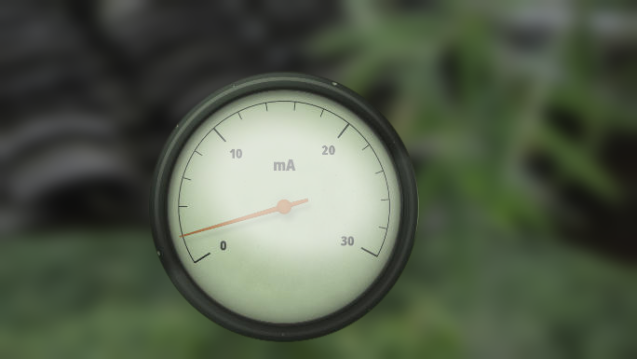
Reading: 2 (mA)
